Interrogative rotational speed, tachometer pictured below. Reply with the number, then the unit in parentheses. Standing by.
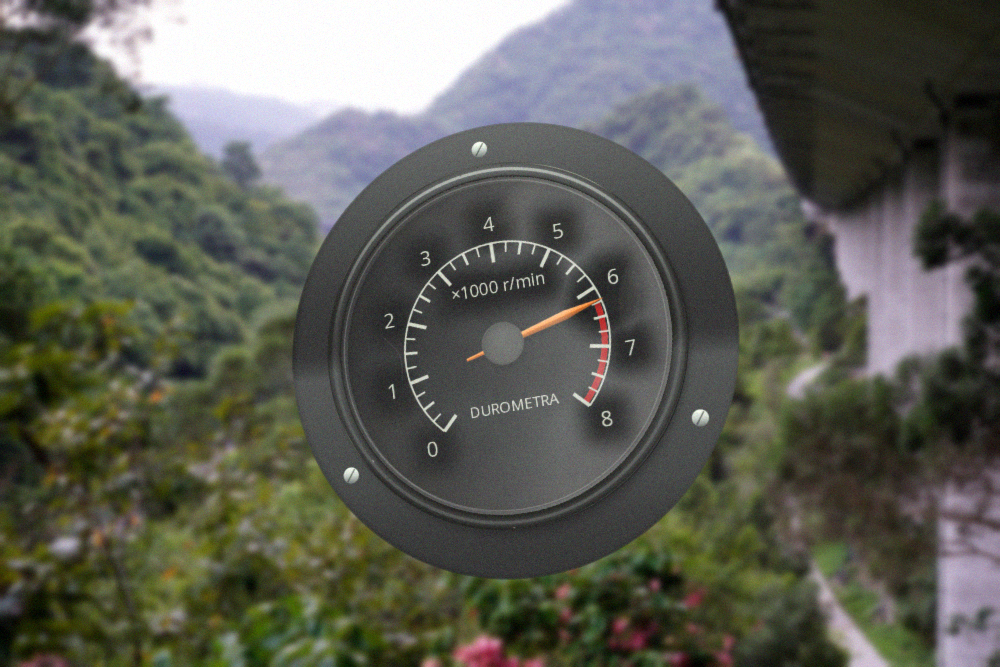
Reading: 6250 (rpm)
